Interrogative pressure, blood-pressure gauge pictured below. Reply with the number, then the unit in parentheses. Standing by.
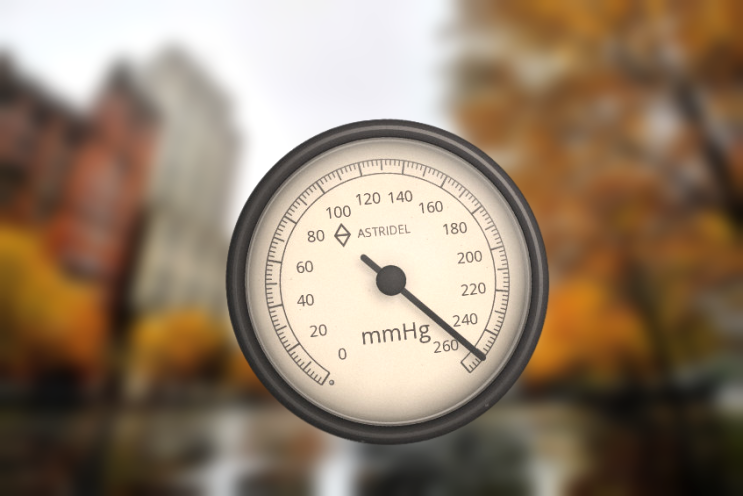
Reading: 252 (mmHg)
